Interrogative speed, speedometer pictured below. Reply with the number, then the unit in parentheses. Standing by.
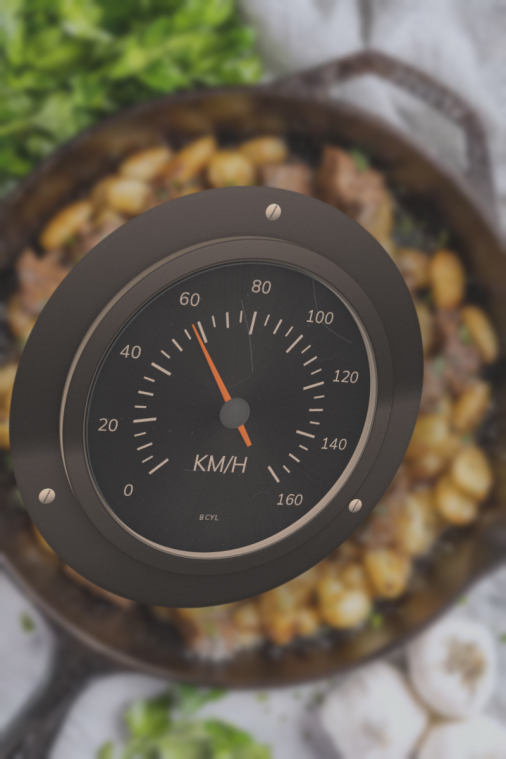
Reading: 57.5 (km/h)
